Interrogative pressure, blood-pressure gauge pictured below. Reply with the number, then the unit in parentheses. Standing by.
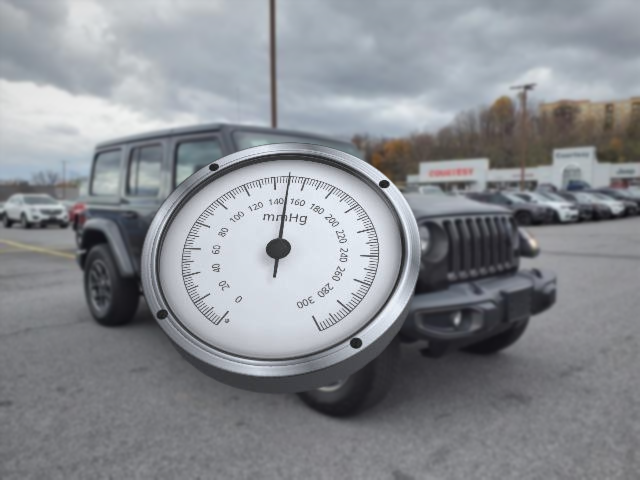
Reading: 150 (mmHg)
